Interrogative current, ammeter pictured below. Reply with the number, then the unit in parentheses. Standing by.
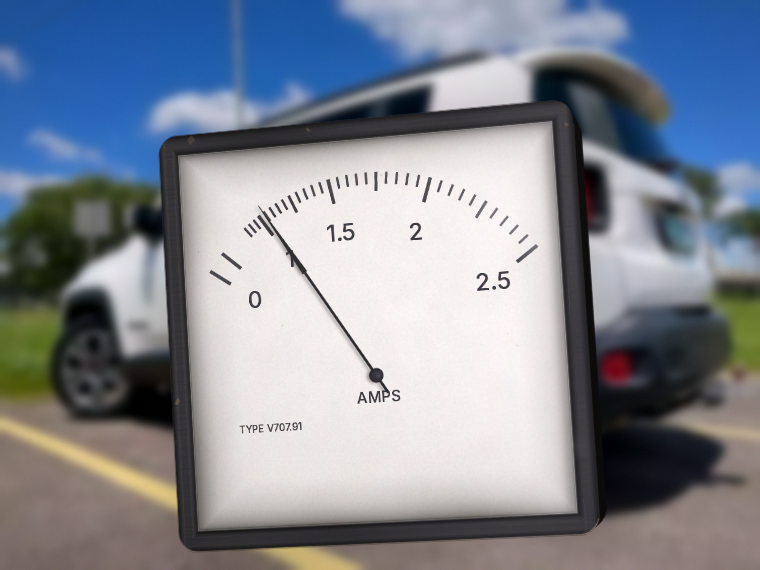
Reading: 1.05 (A)
